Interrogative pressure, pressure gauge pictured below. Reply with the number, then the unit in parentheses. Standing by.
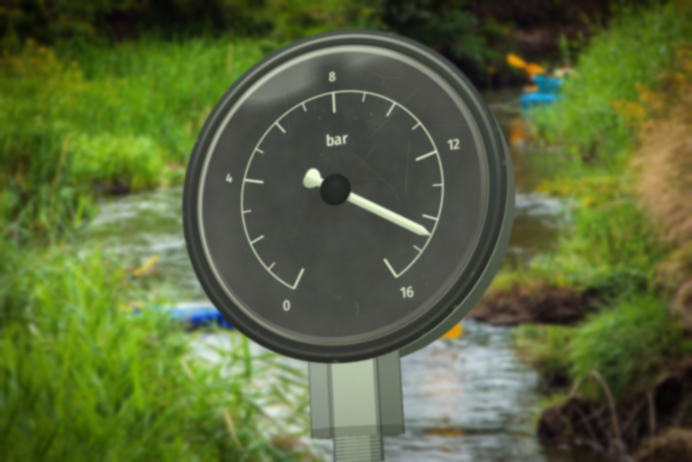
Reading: 14.5 (bar)
